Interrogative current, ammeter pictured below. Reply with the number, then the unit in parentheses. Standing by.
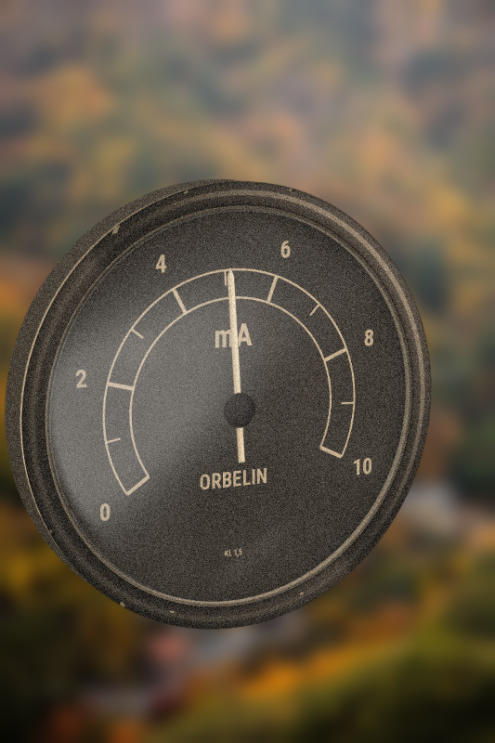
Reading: 5 (mA)
